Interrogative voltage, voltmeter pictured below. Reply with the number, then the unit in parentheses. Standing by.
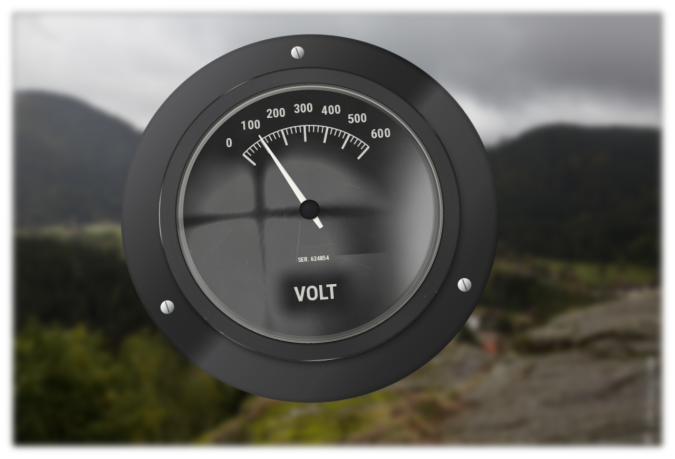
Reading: 100 (V)
